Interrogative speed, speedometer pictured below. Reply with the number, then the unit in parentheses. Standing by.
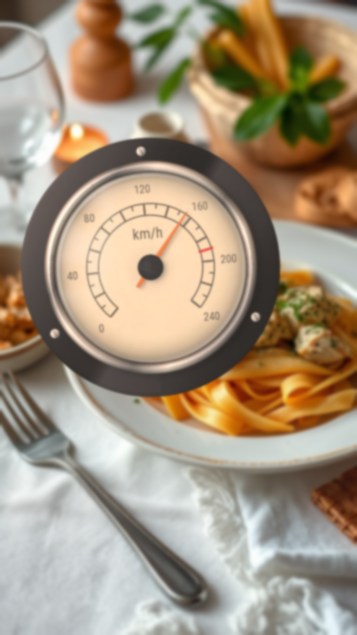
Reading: 155 (km/h)
